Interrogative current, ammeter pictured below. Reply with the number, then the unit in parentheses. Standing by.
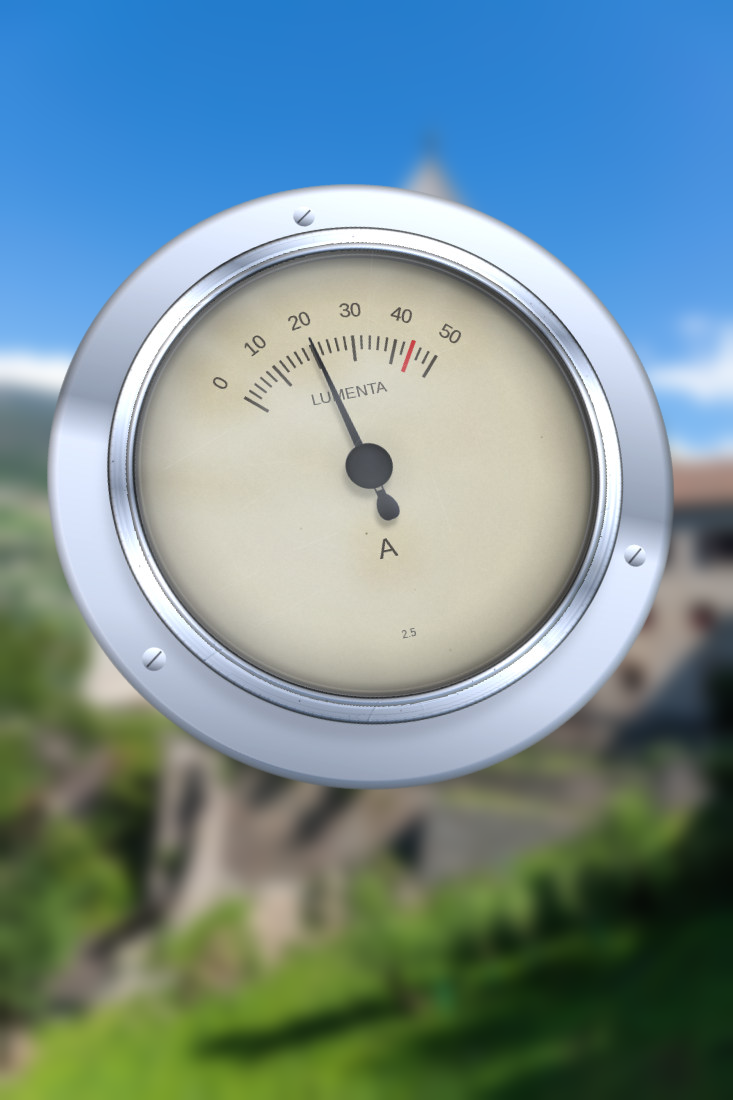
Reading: 20 (A)
